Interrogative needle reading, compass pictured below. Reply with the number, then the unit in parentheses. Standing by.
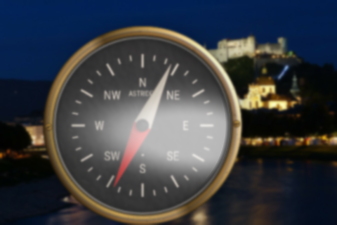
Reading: 205 (°)
